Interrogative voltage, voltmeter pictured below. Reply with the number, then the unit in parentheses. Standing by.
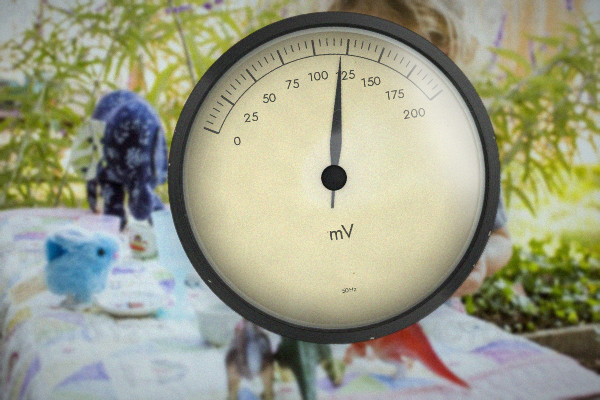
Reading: 120 (mV)
